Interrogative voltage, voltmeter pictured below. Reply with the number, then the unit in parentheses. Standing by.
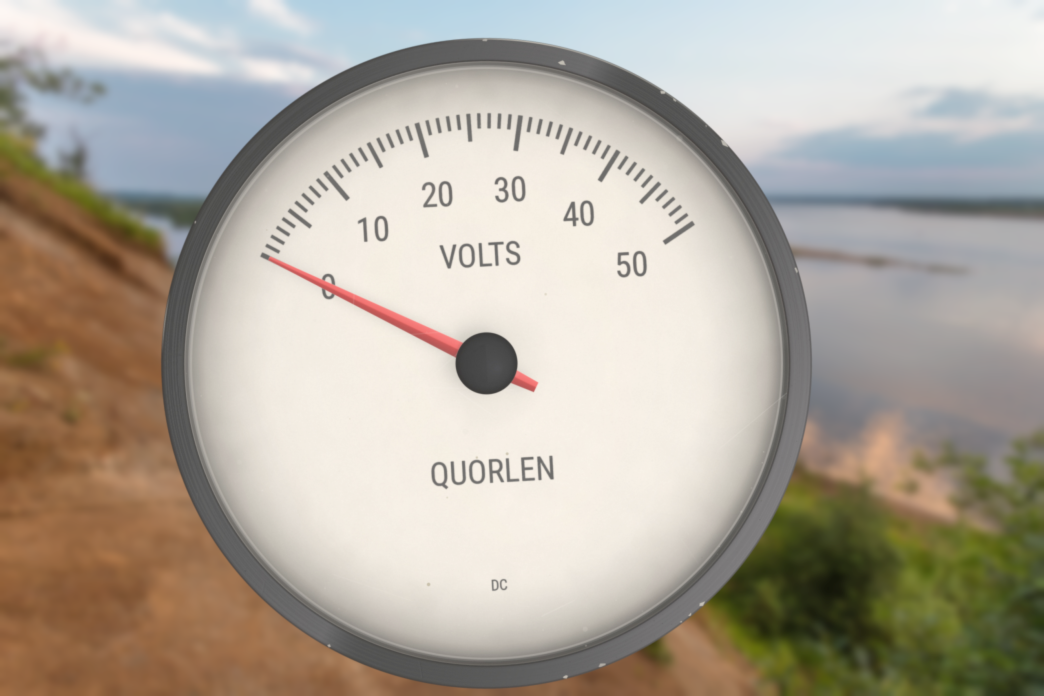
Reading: 0 (V)
